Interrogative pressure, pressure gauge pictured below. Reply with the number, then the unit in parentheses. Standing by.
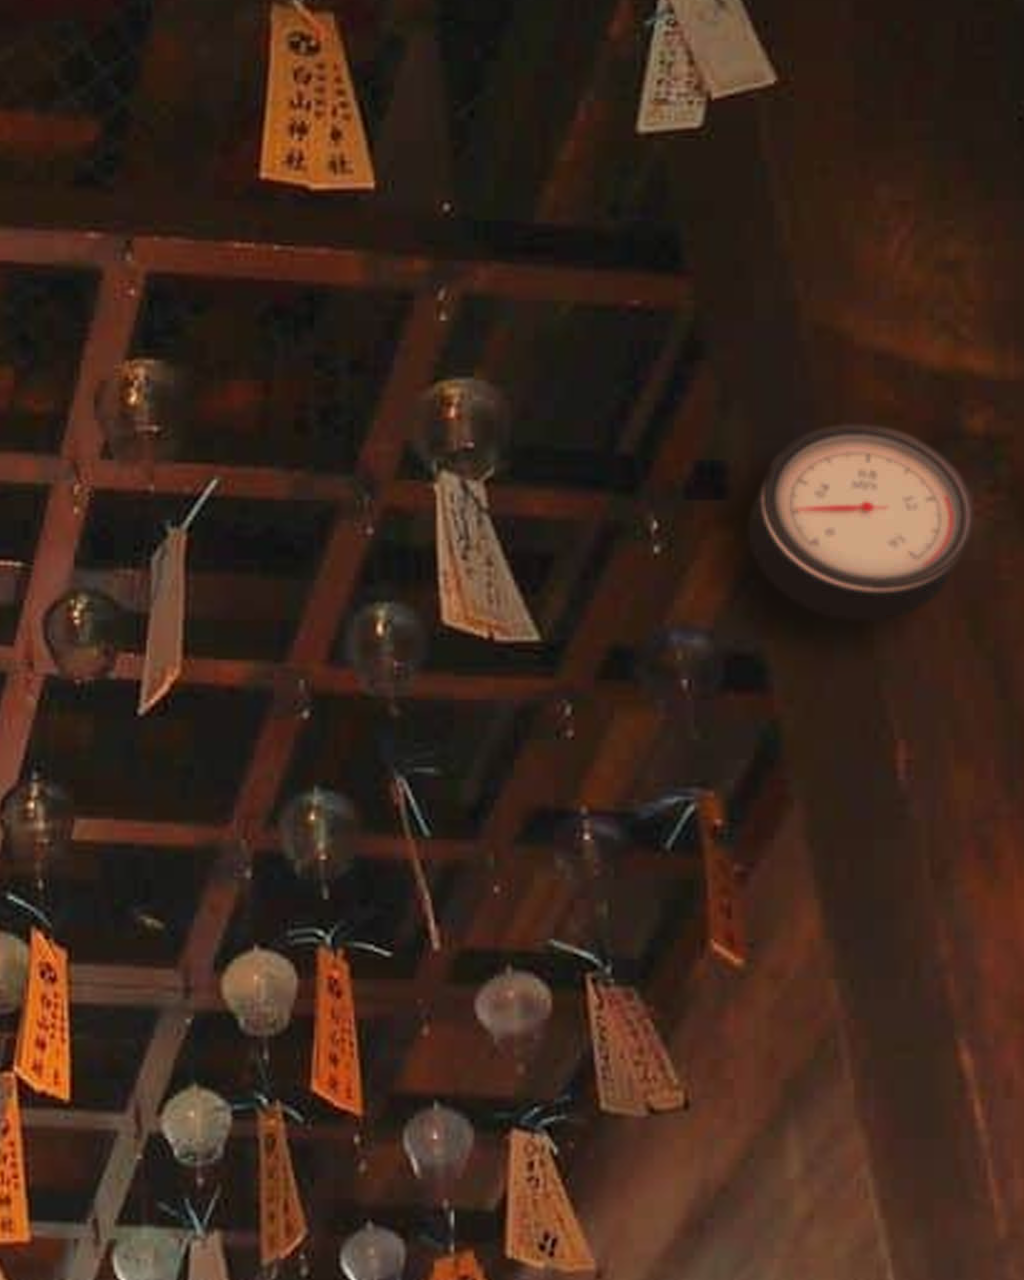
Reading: 0.2 (MPa)
